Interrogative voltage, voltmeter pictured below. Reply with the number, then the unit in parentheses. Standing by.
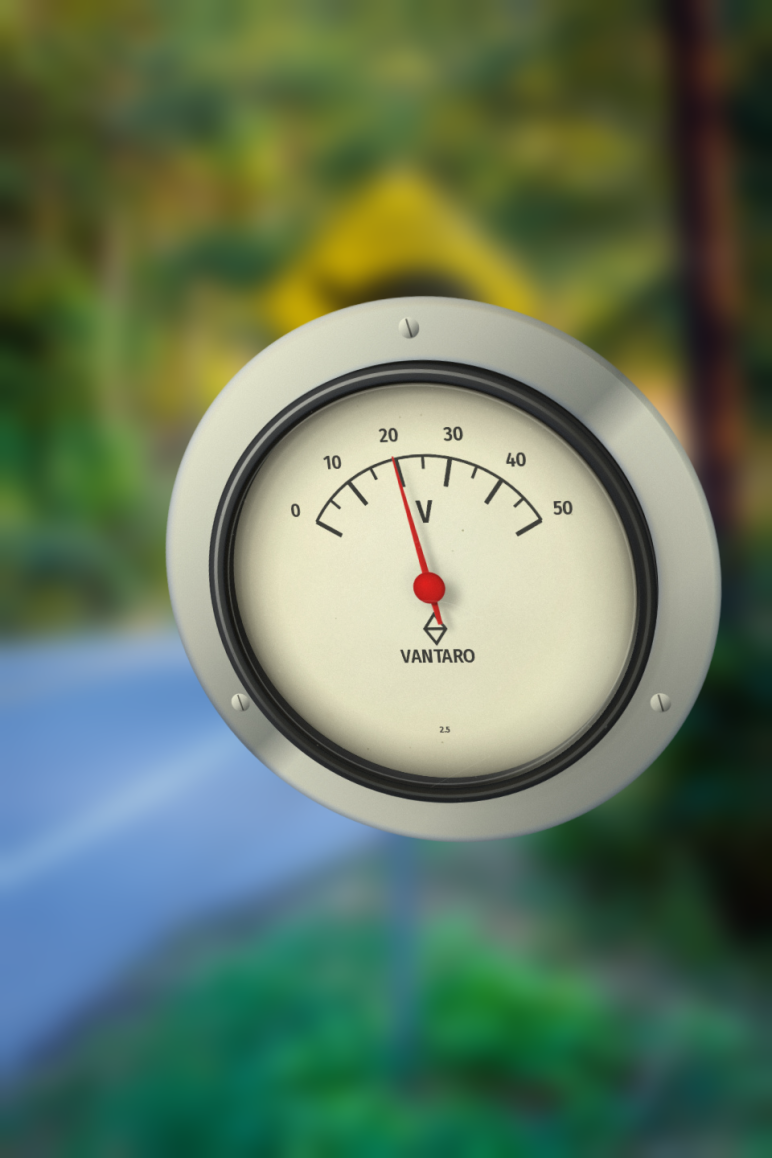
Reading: 20 (V)
